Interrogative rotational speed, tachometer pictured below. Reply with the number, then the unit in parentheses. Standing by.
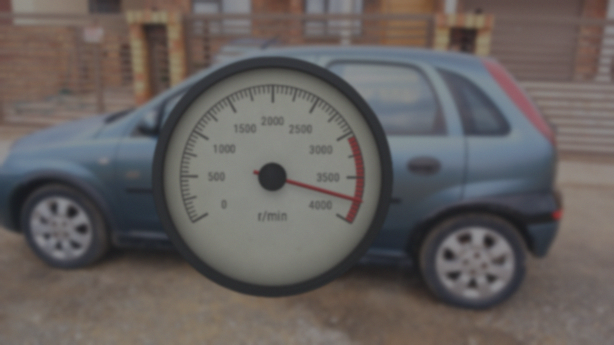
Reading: 3750 (rpm)
